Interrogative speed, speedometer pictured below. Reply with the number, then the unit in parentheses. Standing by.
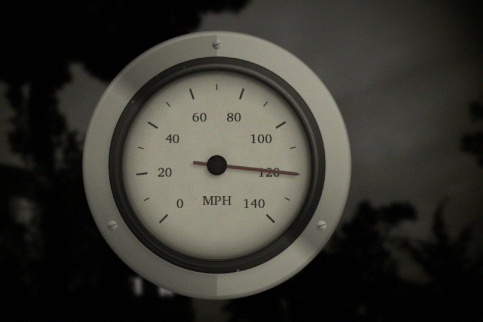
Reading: 120 (mph)
